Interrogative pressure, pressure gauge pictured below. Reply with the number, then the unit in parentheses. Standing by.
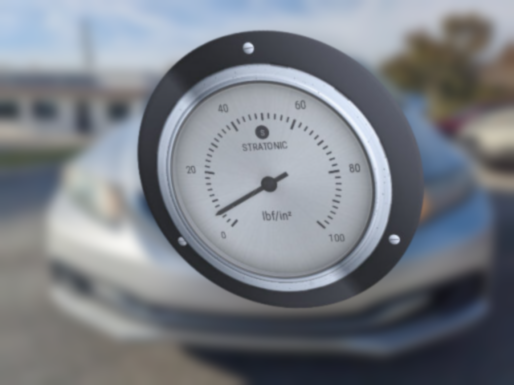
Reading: 6 (psi)
